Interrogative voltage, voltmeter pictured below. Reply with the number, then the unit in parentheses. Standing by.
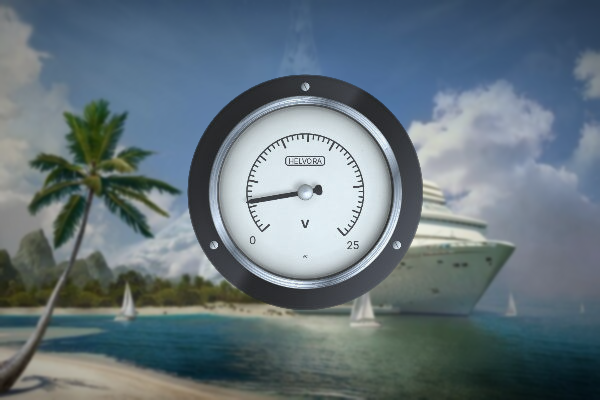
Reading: 3 (V)
